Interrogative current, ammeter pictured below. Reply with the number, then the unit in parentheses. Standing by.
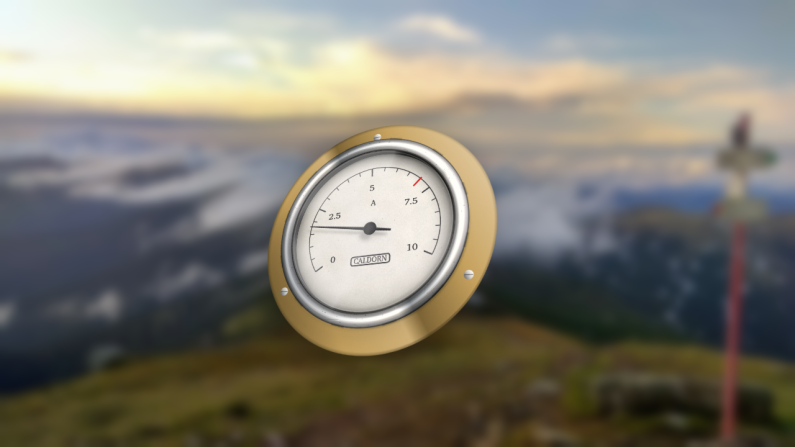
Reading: 1.75 (A)
